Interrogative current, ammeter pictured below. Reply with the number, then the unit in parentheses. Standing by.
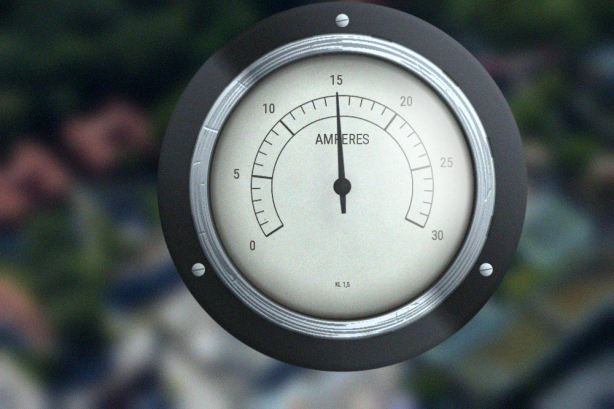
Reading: 15 (A)
